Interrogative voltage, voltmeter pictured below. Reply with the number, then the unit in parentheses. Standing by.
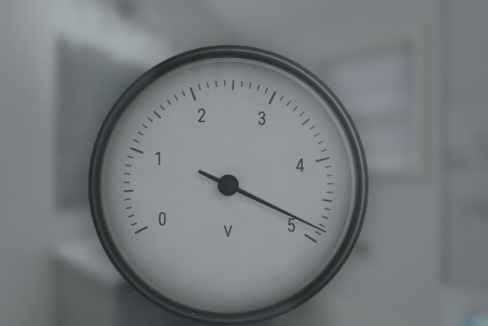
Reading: 4.85 (V)
